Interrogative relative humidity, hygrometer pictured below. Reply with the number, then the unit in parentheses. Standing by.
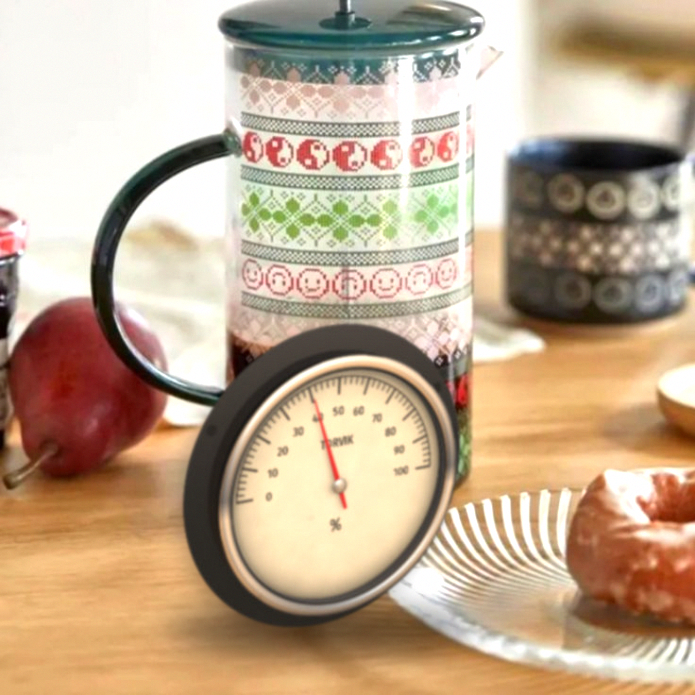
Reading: 40 (%)
